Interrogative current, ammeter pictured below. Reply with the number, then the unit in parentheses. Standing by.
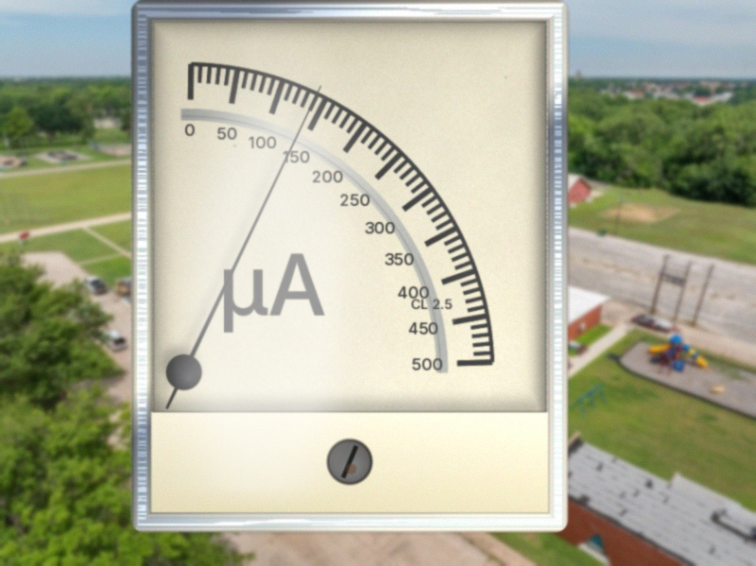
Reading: 140 (µA)
